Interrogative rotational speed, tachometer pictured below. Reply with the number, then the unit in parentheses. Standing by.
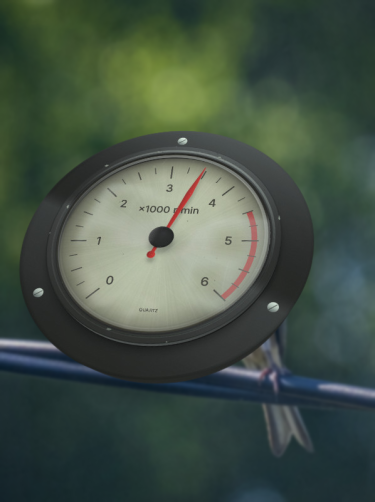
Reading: 3500 (rpm)
